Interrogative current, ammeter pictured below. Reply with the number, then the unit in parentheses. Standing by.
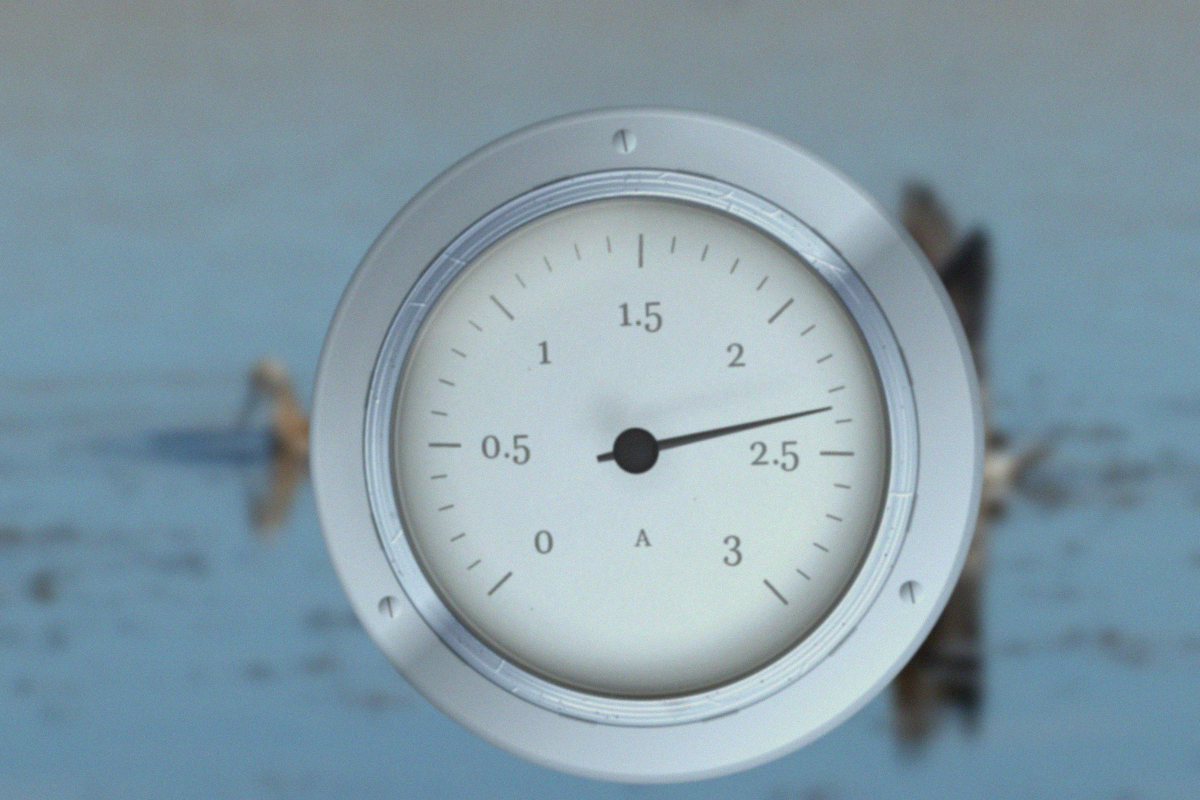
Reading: 2.35 (A)
